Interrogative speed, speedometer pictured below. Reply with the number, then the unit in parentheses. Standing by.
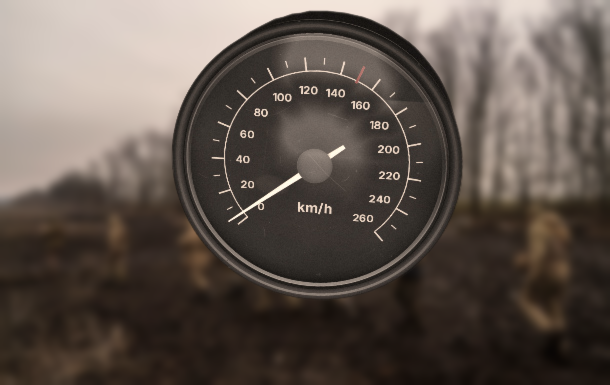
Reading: 5 (km/h)
